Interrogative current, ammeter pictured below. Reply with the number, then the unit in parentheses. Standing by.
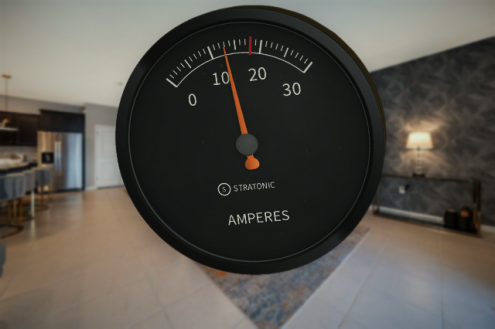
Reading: 13 (A)
